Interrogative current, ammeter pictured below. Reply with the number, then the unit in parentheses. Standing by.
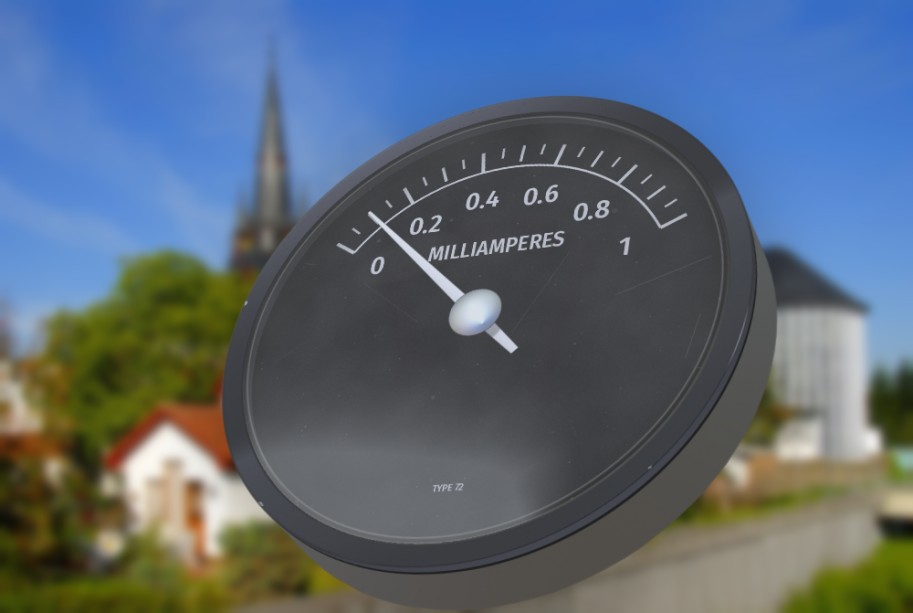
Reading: 0.1 (mA)
